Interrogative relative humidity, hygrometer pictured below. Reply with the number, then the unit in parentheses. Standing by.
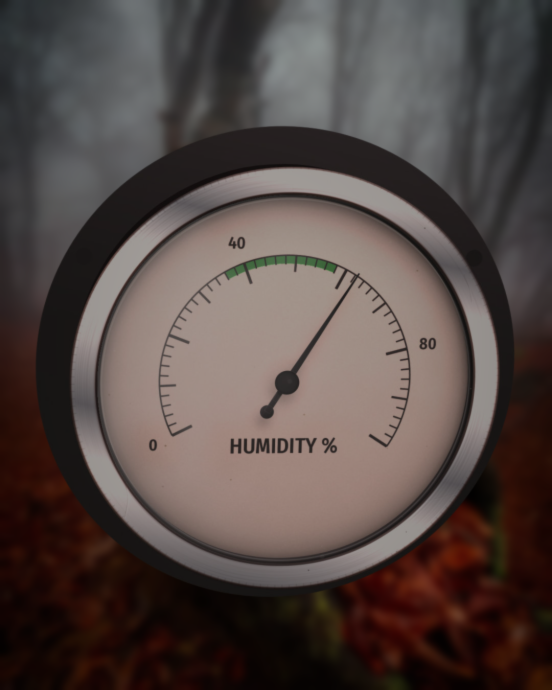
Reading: 62 (%)
